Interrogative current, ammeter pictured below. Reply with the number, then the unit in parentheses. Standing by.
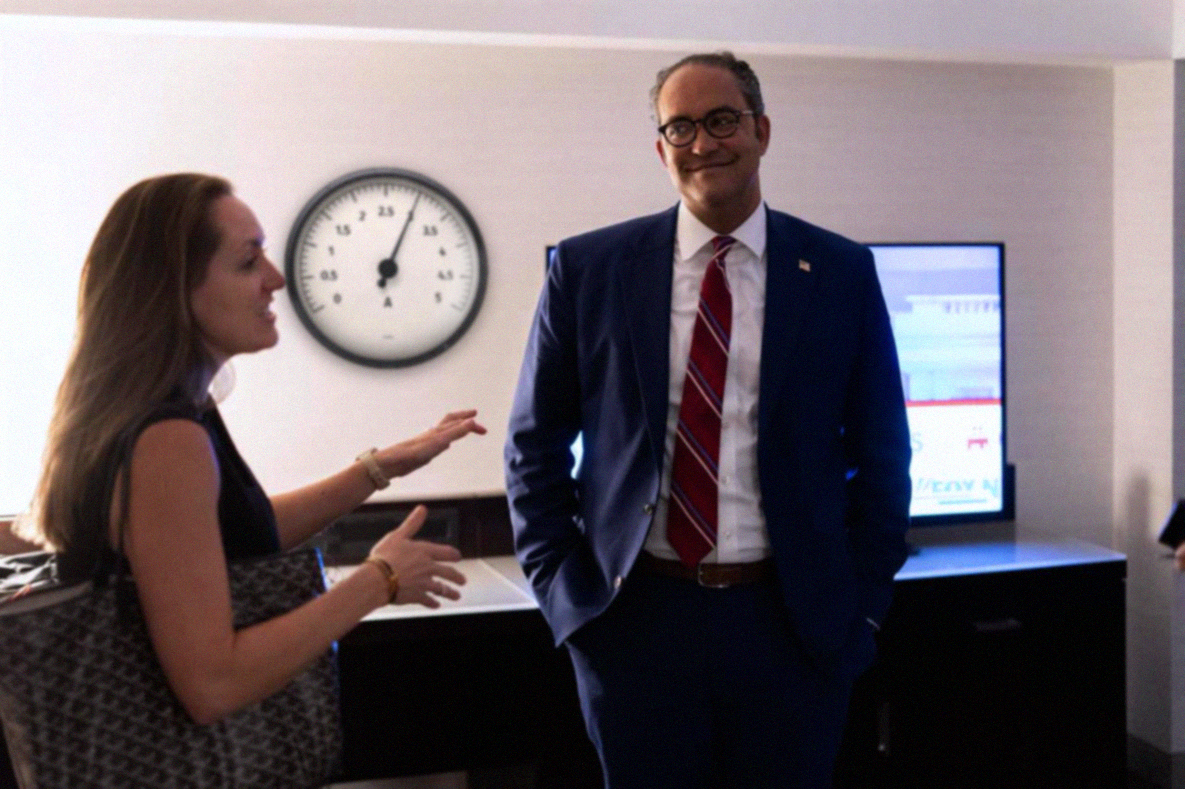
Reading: 3 (A)
